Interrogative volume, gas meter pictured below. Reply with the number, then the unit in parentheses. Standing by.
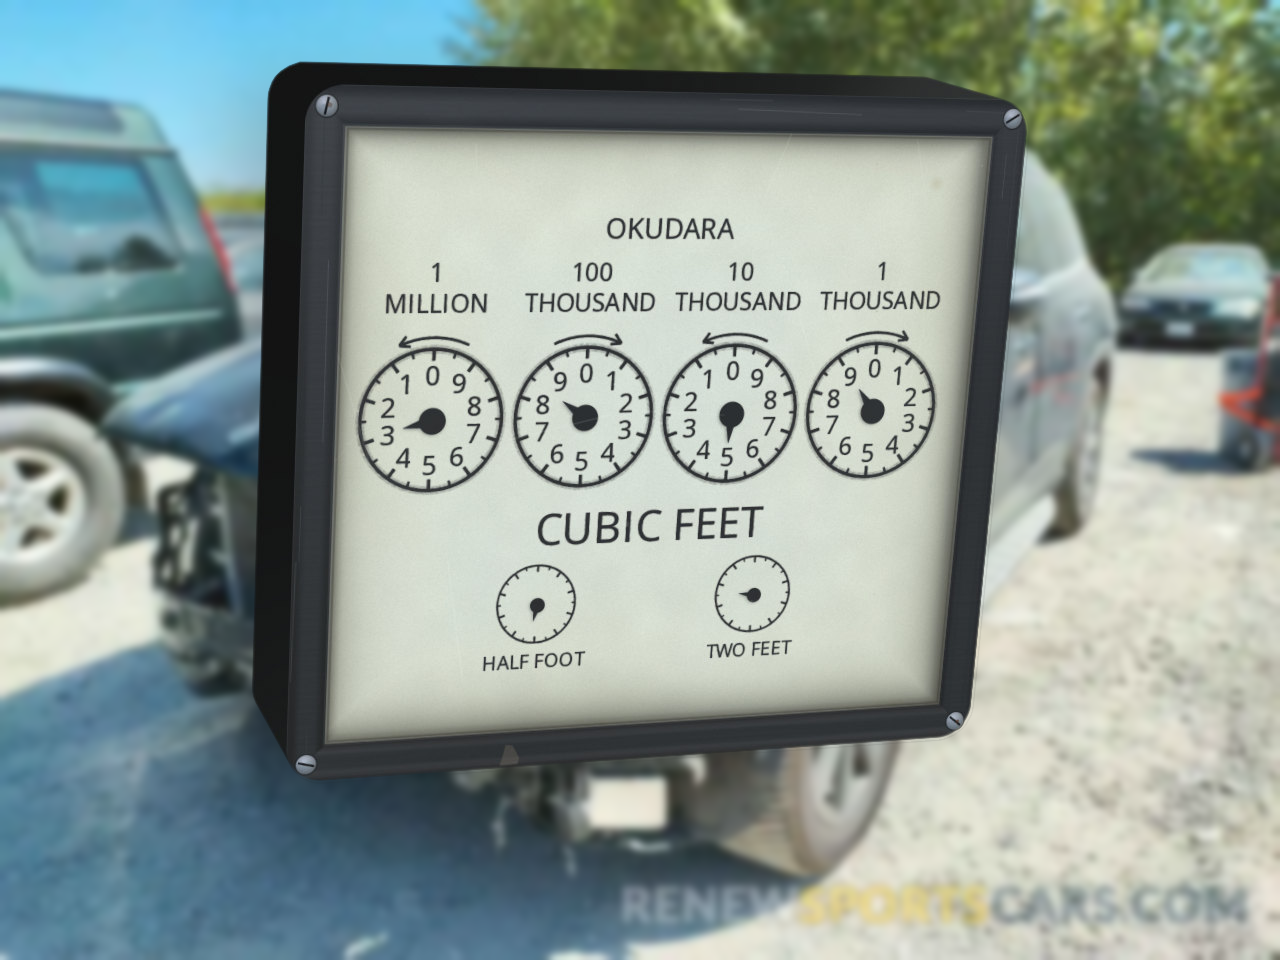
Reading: 284900 (ft³)
